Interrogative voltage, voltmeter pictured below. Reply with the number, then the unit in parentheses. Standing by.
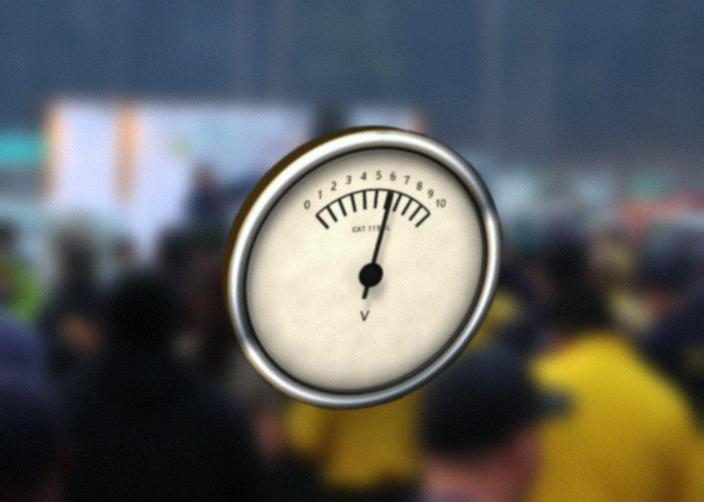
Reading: 6 (V)
